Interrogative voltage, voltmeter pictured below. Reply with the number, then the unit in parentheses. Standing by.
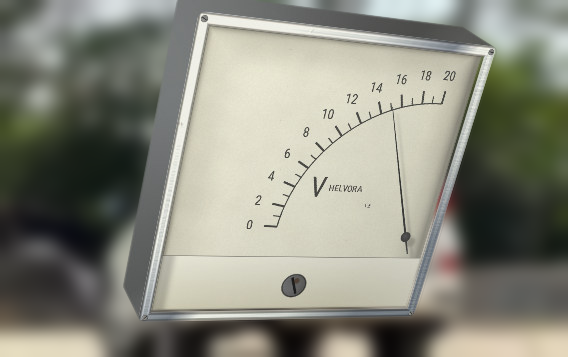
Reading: 15 (V)
